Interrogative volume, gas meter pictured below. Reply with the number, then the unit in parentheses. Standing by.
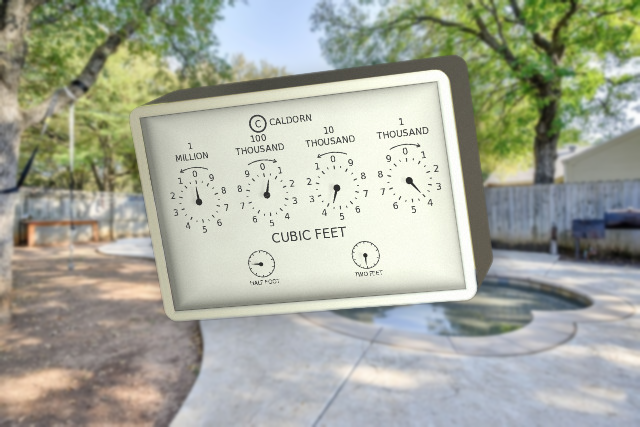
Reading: 4400 (ft³)
